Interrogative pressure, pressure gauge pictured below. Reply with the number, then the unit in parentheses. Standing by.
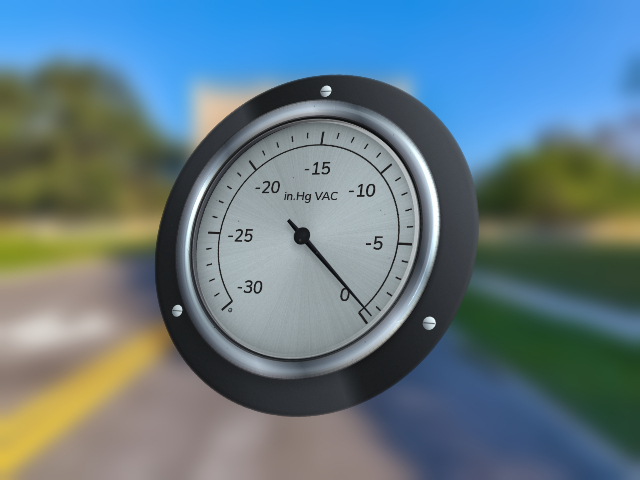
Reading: -0.5 (inHg)
